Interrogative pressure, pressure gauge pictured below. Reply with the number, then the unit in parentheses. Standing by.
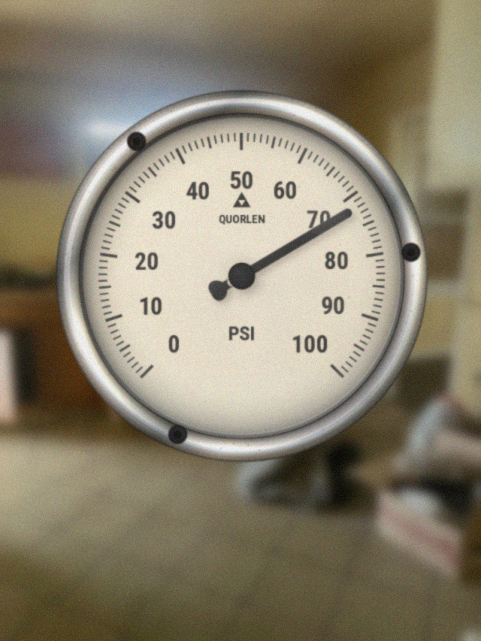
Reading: 72 (psi)
